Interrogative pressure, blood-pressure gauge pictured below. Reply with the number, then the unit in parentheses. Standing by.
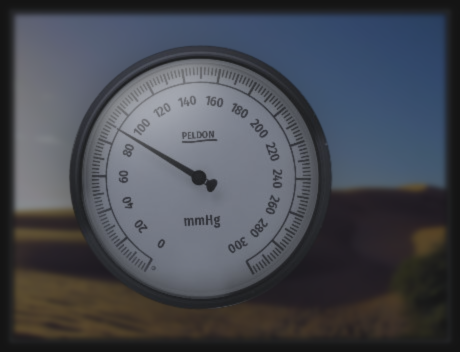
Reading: 90 (mmHg)
